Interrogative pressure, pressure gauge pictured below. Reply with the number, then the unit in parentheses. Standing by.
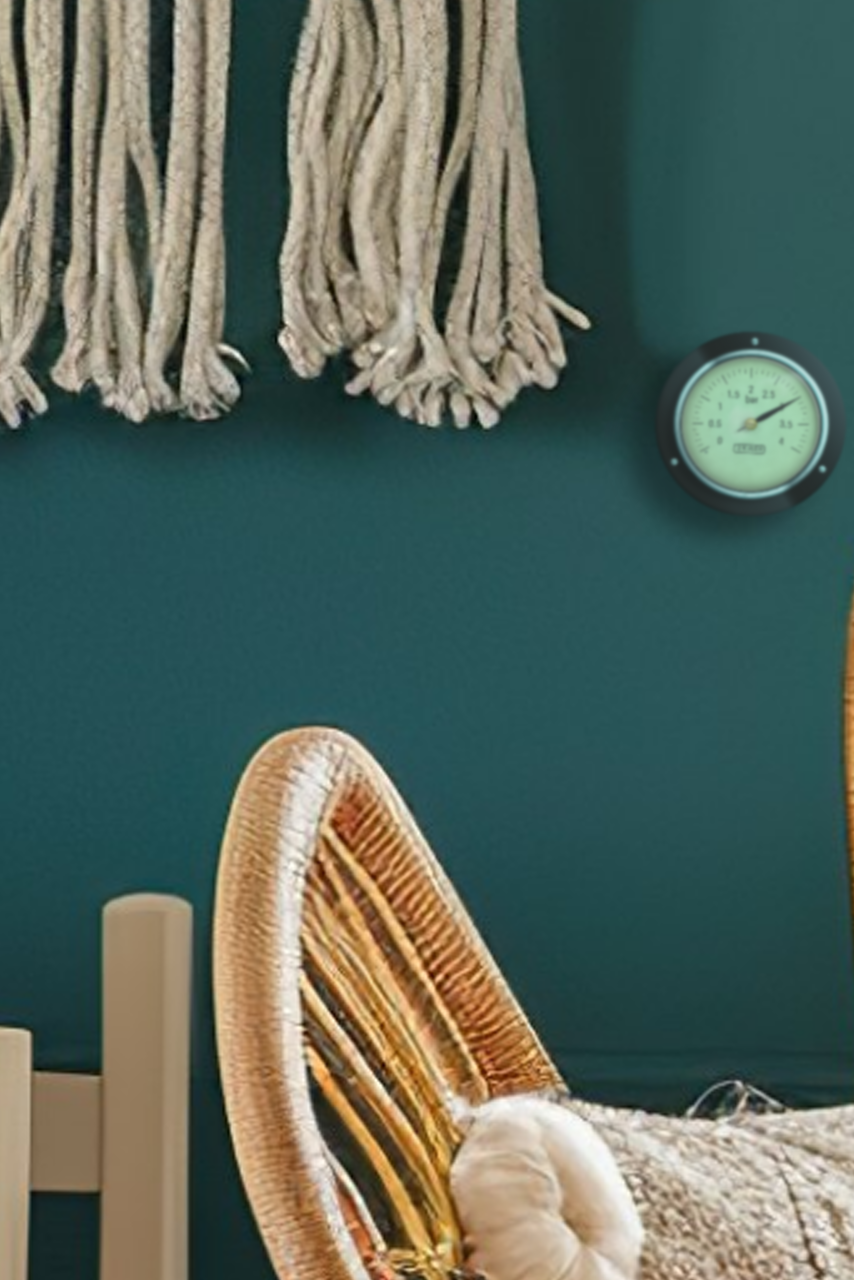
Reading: 3 (bar)
